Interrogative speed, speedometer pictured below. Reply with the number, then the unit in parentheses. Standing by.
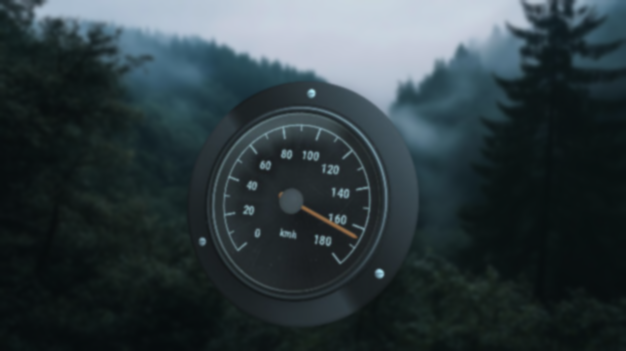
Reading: 165 (km/h)
